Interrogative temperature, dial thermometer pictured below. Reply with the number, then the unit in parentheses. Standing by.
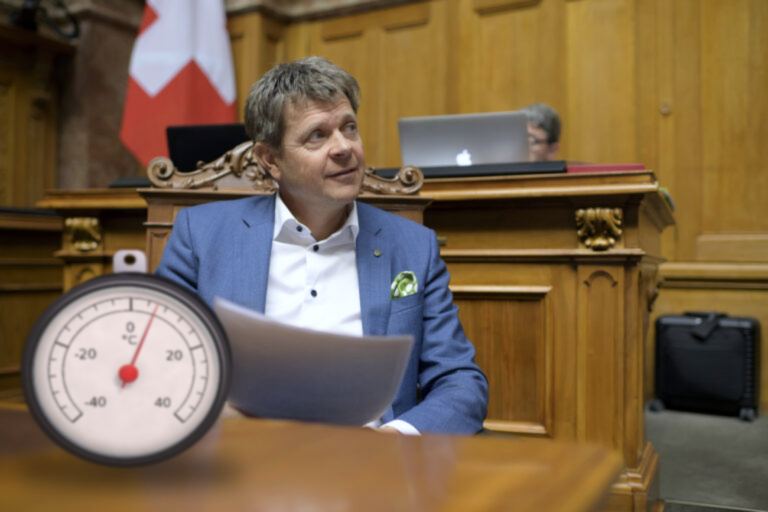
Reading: 6 (°C)
